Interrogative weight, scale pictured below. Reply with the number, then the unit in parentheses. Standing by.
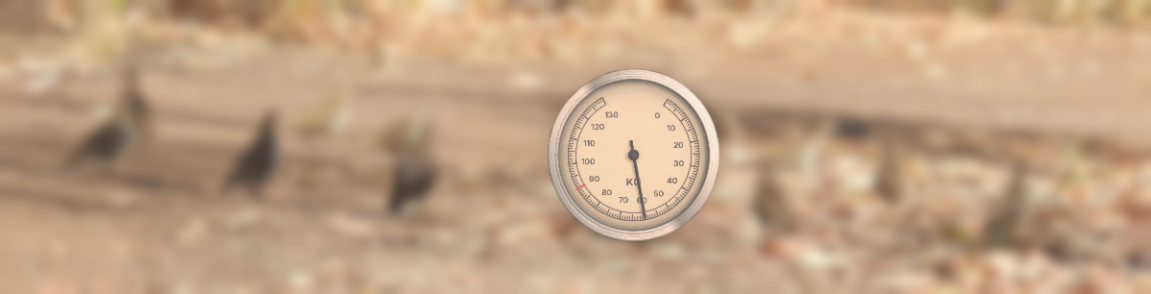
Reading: 60 (kg)
